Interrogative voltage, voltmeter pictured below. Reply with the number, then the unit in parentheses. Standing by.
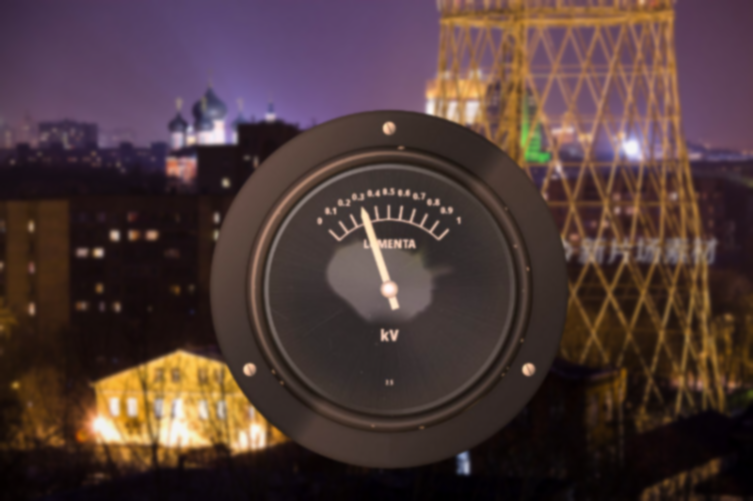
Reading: 0.3 (kV)
